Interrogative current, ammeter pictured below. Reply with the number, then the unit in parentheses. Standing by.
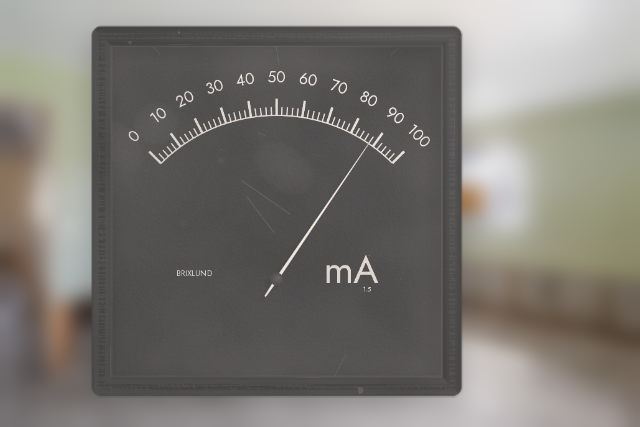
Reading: 88 (mA)
